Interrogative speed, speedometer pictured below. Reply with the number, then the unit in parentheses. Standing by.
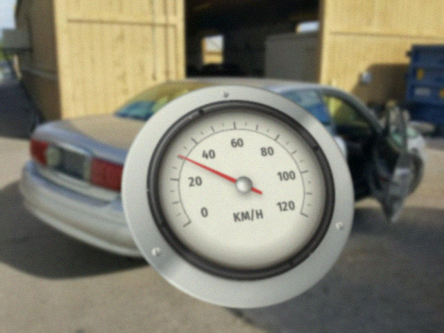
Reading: 30 (km/h)
